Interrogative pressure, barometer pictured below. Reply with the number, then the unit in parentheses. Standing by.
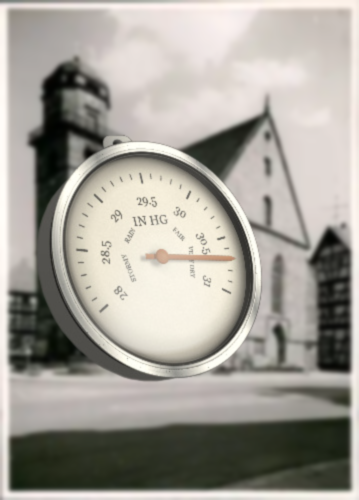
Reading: 30.7 (inHg)
